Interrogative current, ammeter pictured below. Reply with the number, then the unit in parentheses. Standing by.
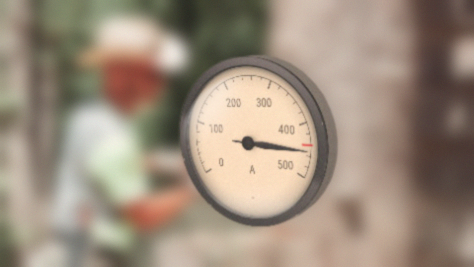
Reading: 450 (A)
